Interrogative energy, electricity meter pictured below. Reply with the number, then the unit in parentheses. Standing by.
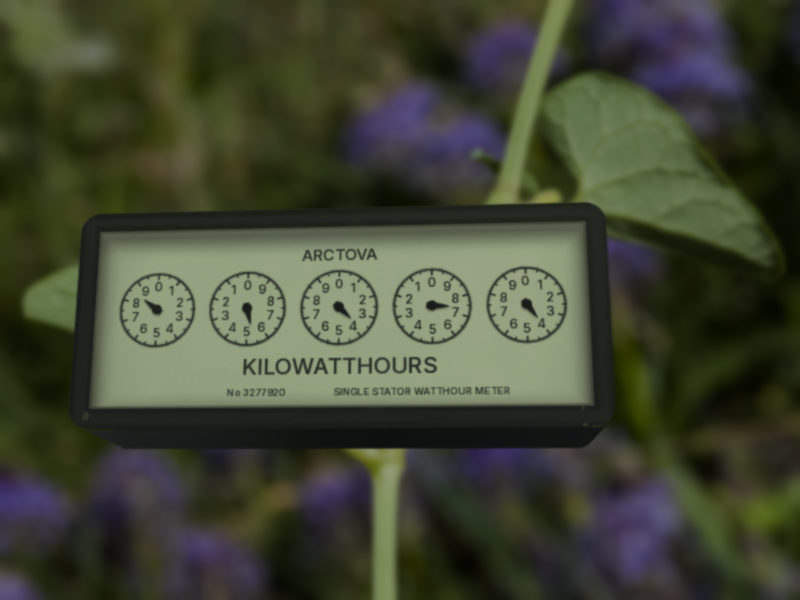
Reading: 85374 (kWh)
